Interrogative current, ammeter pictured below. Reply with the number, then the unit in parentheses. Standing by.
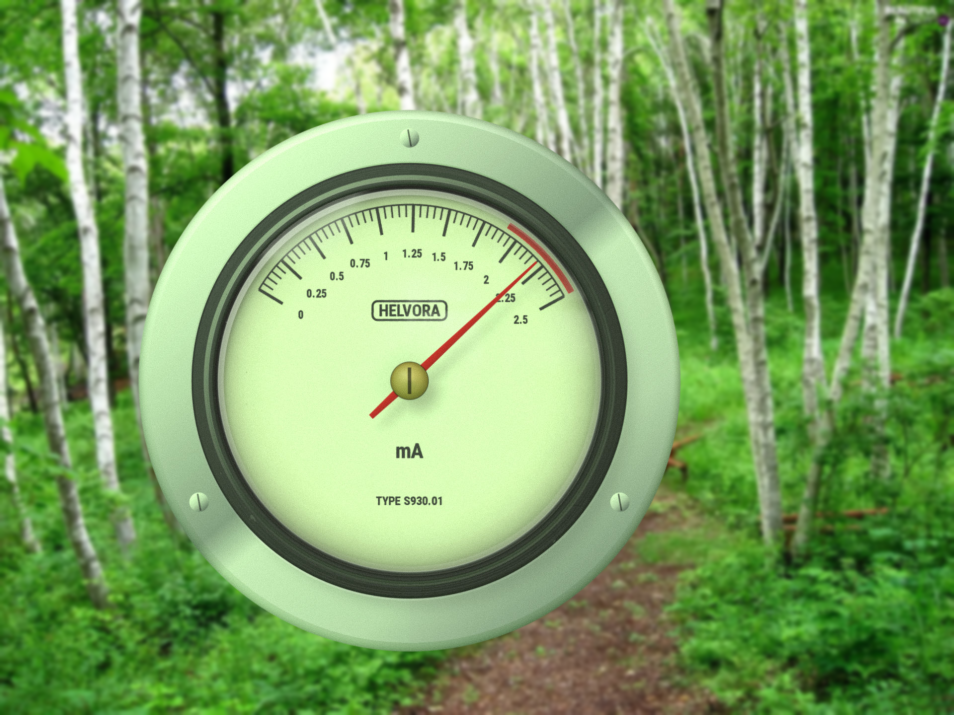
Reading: 2.2 (mA)
